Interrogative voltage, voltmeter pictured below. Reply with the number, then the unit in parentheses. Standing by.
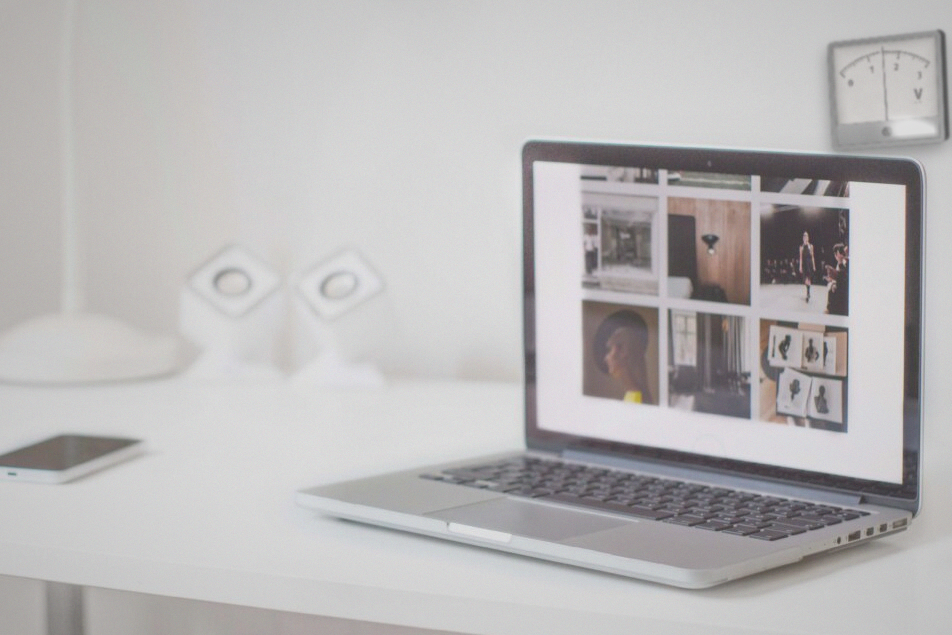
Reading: 1.5 (V)
